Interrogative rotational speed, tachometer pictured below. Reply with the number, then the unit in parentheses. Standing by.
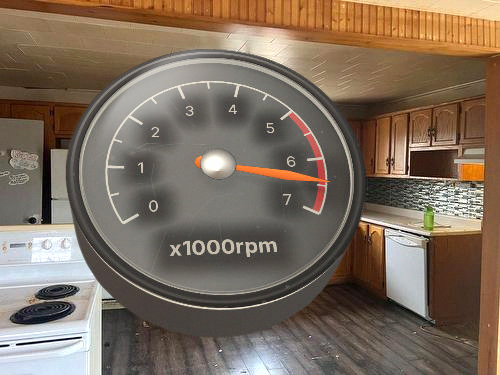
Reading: 6500 (rpm)
